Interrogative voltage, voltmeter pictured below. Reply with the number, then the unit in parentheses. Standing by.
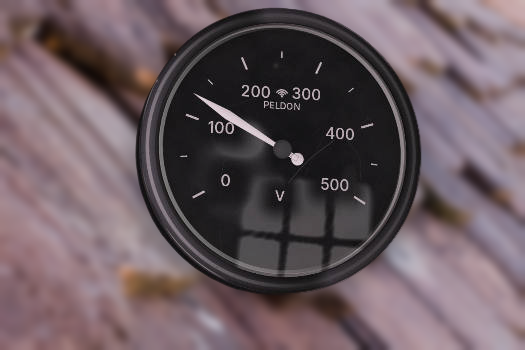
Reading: 125 (V)
